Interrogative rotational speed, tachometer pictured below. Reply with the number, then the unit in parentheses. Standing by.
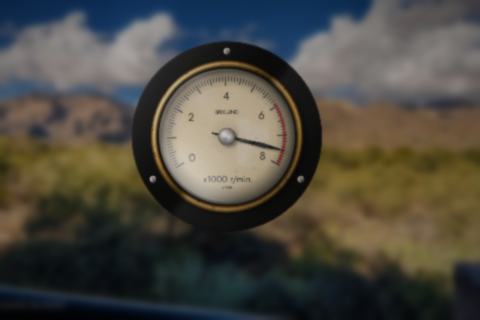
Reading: 7500 (rpm)
